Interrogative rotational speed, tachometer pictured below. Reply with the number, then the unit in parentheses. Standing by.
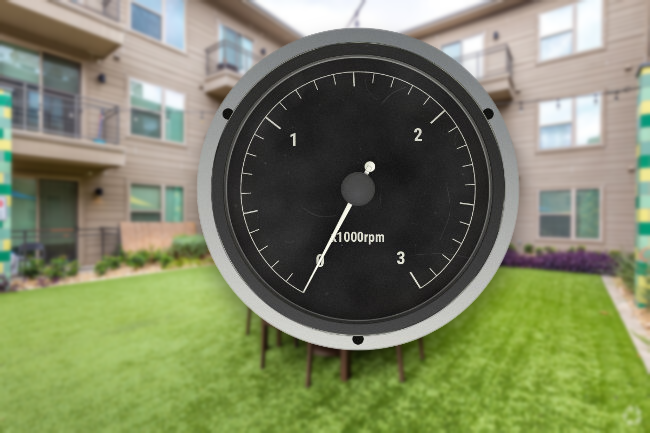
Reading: 0 (rpm)
